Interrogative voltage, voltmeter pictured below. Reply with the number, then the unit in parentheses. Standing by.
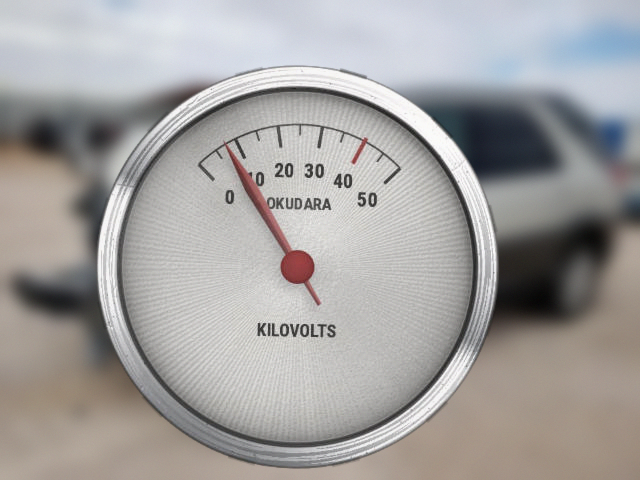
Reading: 7.5 (kV)
